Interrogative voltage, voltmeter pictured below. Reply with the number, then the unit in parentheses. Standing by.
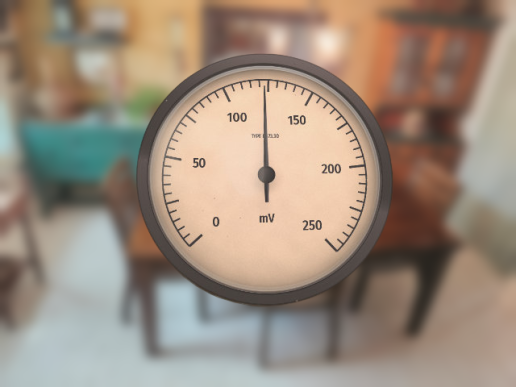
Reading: 122.5 (mV)
